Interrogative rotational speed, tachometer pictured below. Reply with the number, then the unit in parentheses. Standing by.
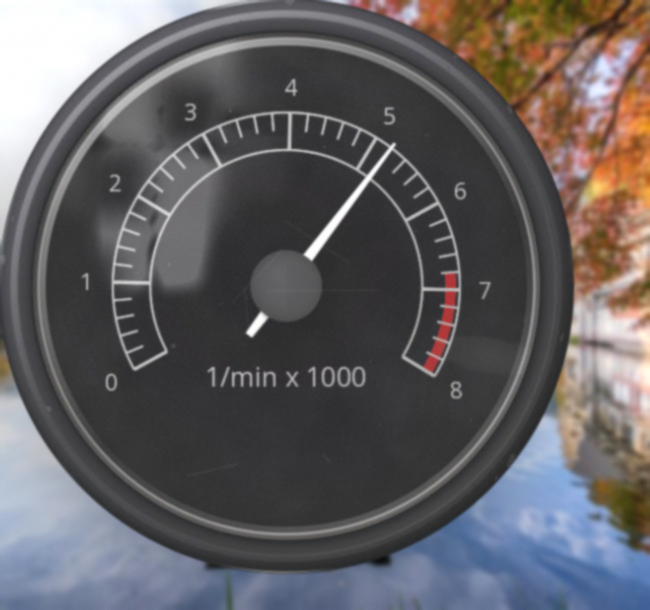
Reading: 5200 (rpm)
